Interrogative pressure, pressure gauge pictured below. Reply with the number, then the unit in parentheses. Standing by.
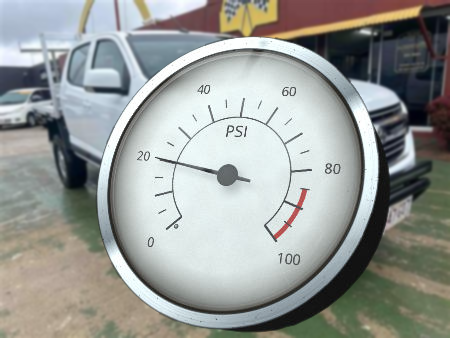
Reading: 20 (psi)
